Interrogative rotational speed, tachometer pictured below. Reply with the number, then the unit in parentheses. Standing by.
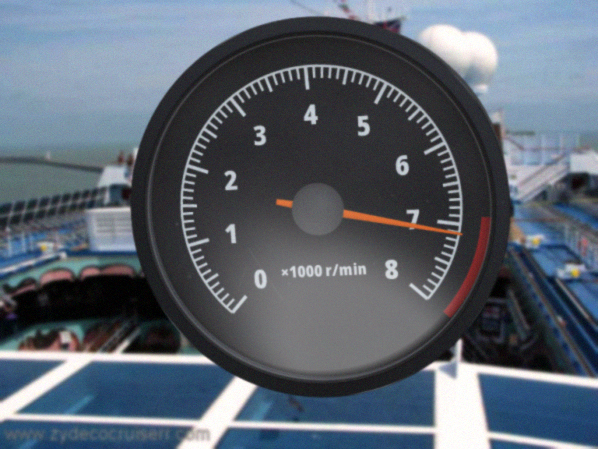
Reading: 7100 (rpm)
